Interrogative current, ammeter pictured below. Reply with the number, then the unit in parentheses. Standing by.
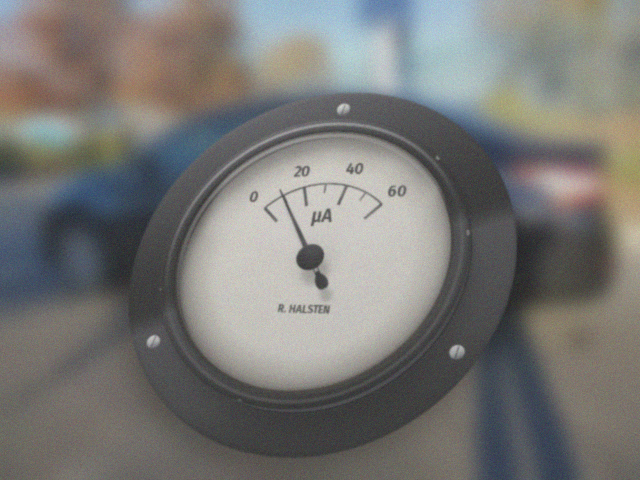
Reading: 10 (µA)
